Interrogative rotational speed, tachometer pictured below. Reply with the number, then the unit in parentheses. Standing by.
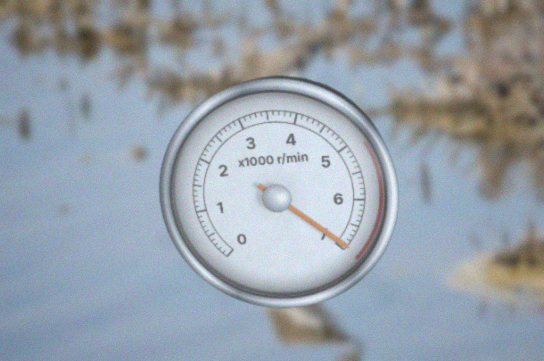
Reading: 6900 (rpm)
